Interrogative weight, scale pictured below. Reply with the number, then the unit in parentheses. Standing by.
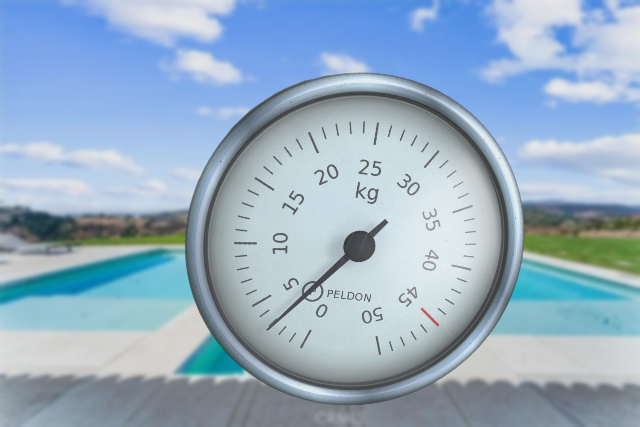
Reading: 3 (kg)
